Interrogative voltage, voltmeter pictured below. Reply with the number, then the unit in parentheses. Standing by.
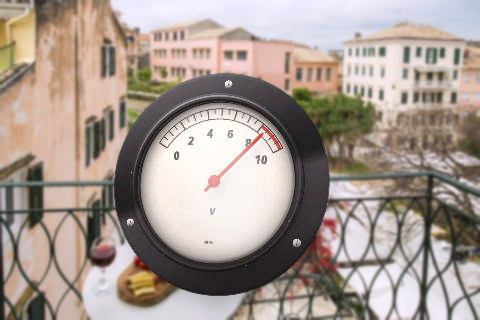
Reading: 8.5 (V)
